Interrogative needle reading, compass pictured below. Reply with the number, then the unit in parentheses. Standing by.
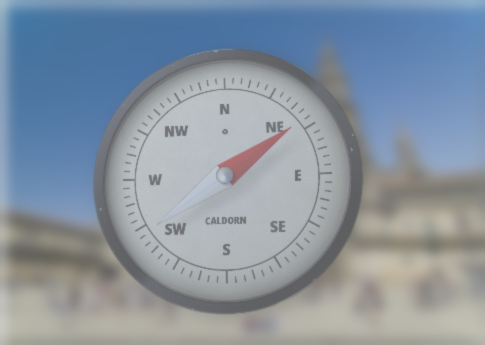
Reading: 55 (°)
